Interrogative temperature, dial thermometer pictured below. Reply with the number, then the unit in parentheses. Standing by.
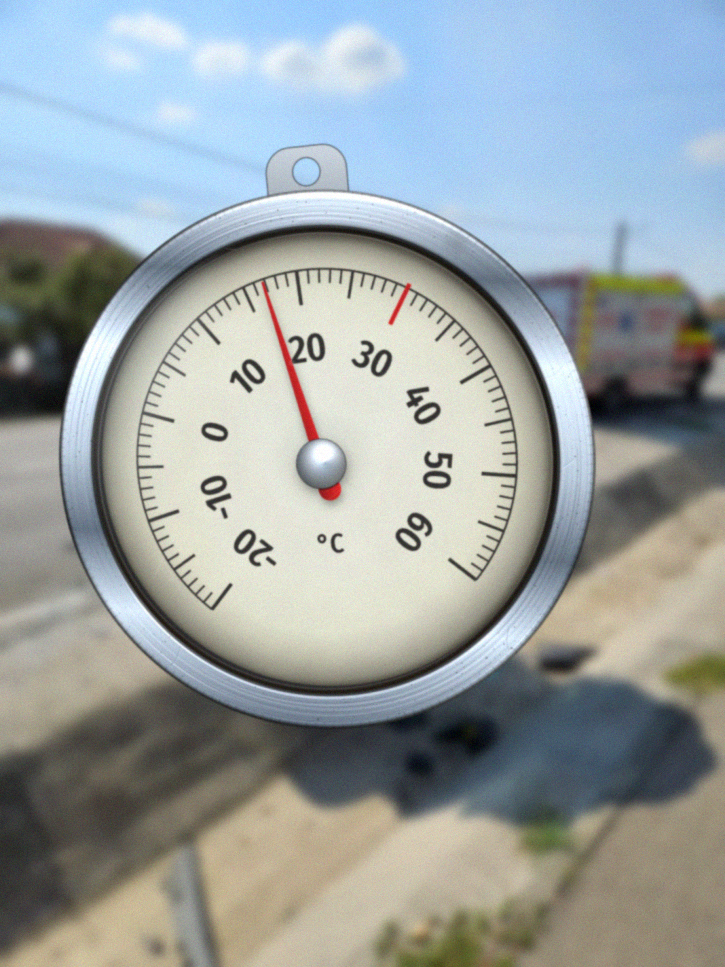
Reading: 17 (°C)
